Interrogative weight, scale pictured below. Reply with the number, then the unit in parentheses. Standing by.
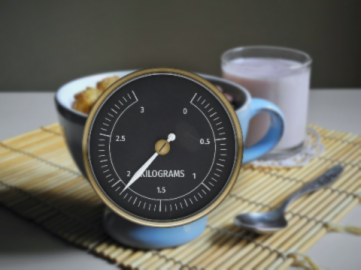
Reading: 1.9 (kg)
